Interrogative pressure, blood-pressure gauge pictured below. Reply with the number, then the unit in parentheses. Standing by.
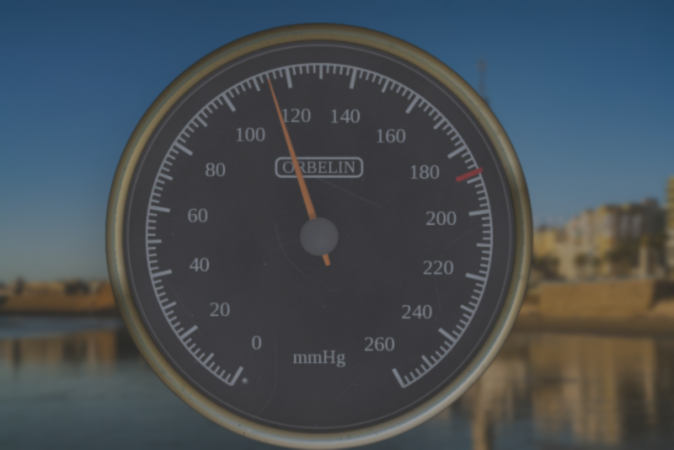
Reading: 114 (mmHg)
